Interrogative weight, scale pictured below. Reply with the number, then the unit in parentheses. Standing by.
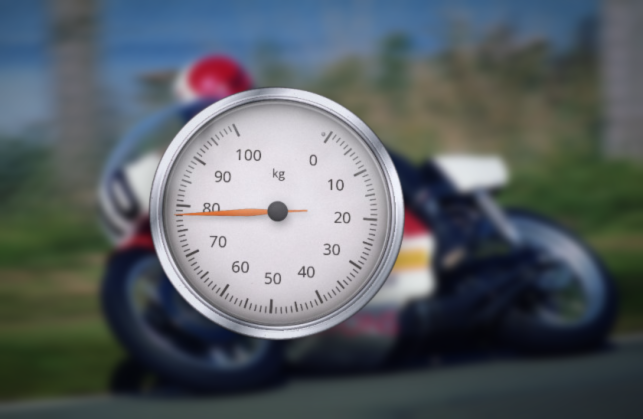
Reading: 78 (kg)
